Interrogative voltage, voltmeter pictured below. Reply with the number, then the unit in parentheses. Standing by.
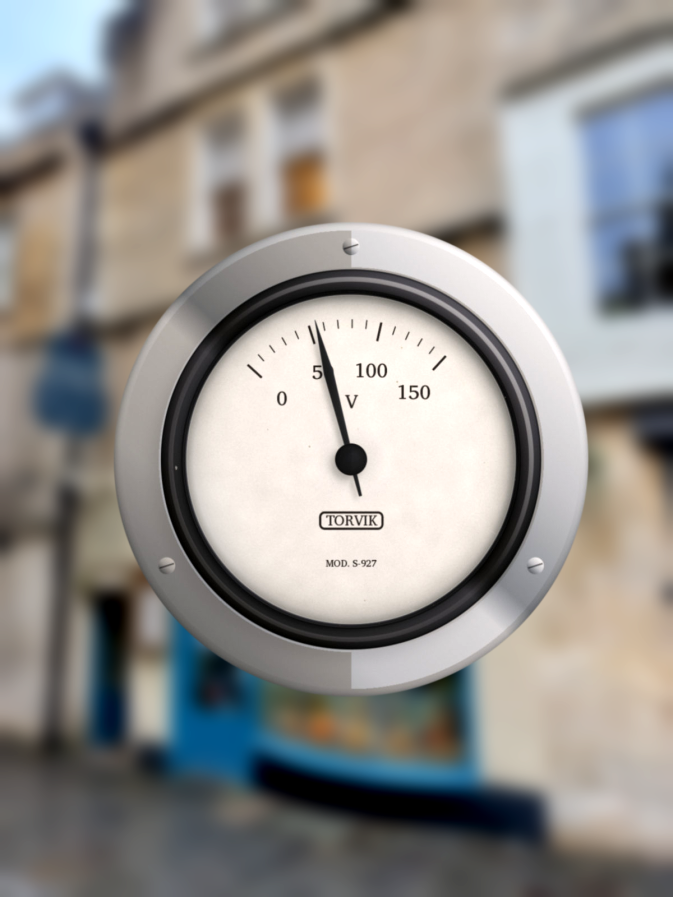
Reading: 55 (V)
